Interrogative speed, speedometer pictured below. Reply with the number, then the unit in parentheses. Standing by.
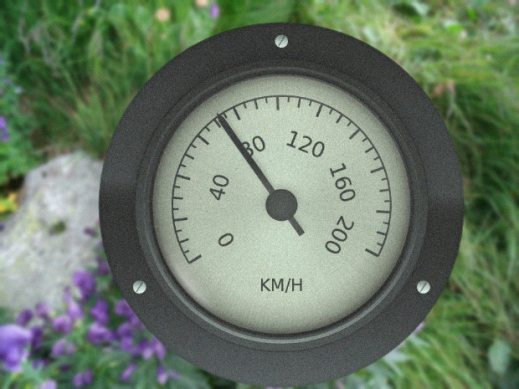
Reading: 72.5 (km/h)
